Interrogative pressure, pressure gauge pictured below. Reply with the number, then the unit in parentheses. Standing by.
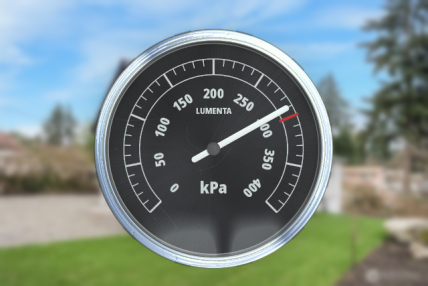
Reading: 290 (kPa)
